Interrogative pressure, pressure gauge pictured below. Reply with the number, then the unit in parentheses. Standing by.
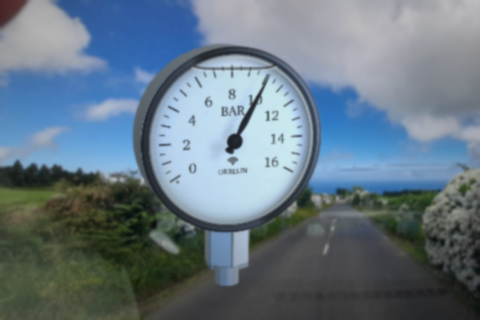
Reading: 10 (bar)
